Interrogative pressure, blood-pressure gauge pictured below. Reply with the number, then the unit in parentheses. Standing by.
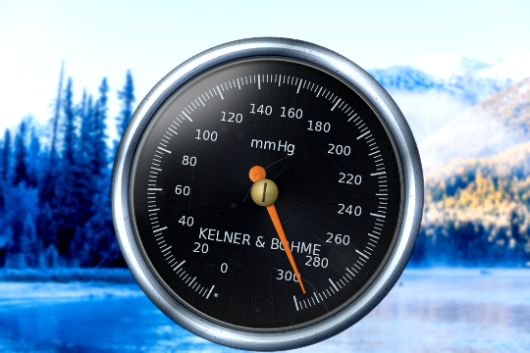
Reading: 294 (mmHg)
